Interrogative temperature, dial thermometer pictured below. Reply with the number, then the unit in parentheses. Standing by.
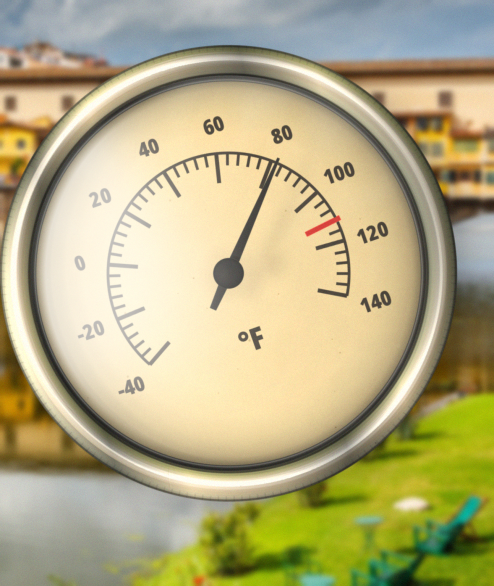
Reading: 82 (°F)
